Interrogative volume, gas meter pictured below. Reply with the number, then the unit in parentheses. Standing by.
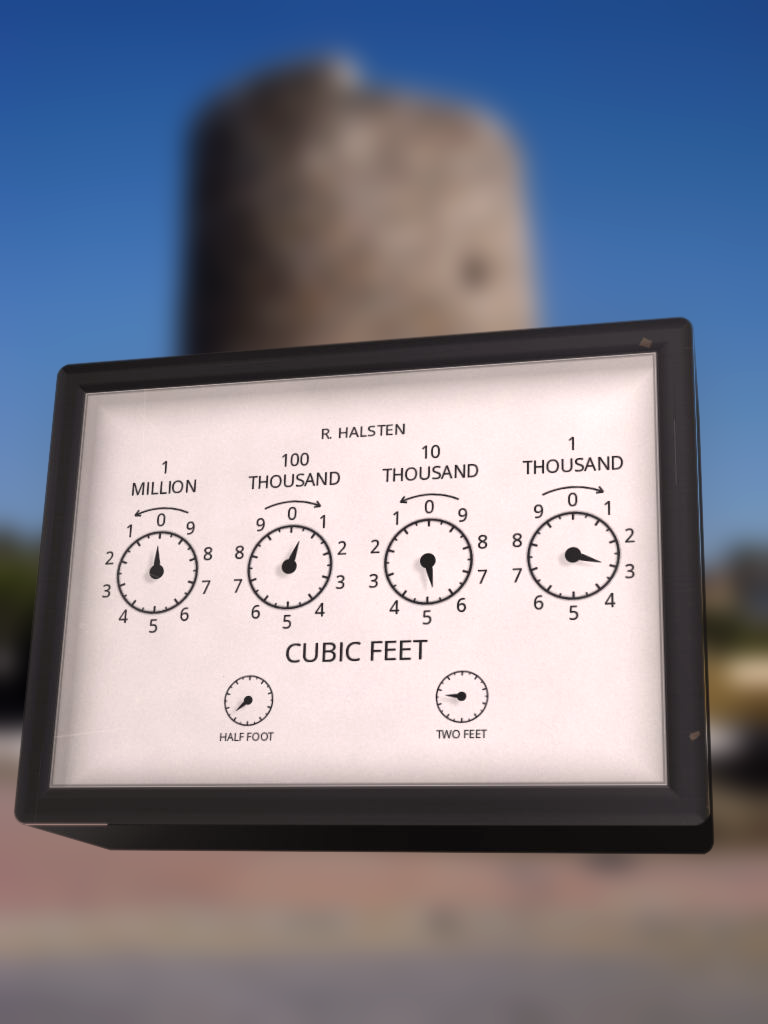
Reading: 5300 (ft³)
